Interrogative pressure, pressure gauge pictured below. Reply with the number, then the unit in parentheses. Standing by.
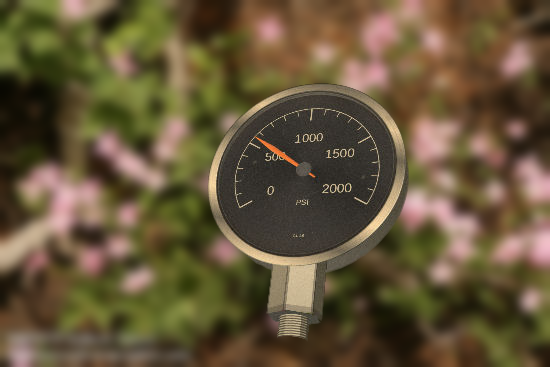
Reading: 550 (psi)
